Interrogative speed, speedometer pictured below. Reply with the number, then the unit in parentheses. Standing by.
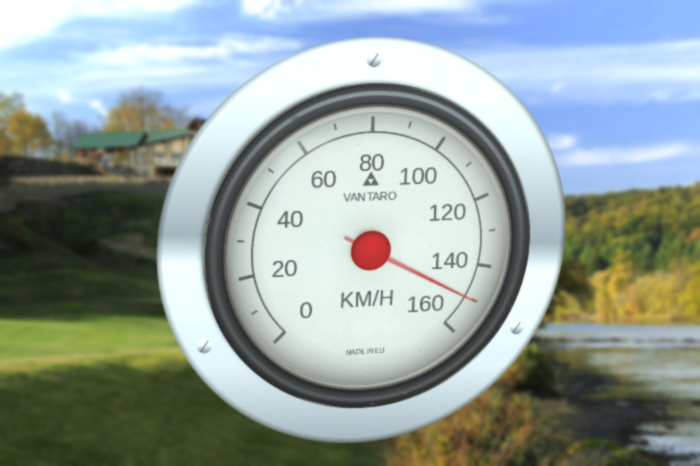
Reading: 150 (km/h)
